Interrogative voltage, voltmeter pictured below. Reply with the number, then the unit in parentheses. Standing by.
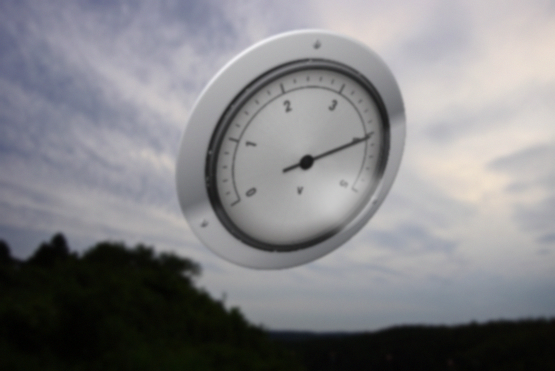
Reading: 4 (V)
